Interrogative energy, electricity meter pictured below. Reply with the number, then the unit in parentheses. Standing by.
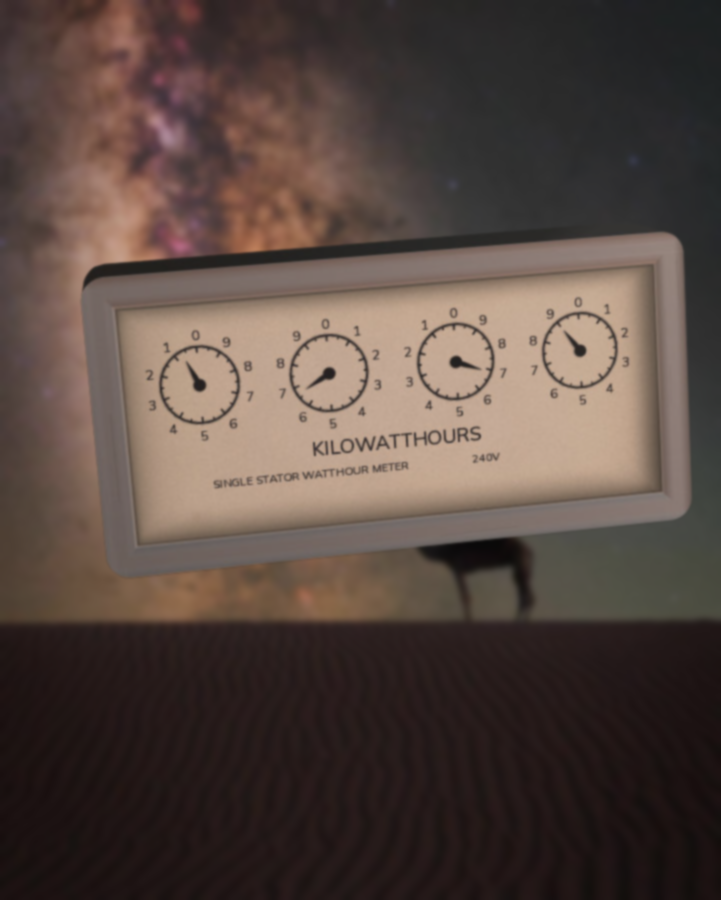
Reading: 669 (kWh)
